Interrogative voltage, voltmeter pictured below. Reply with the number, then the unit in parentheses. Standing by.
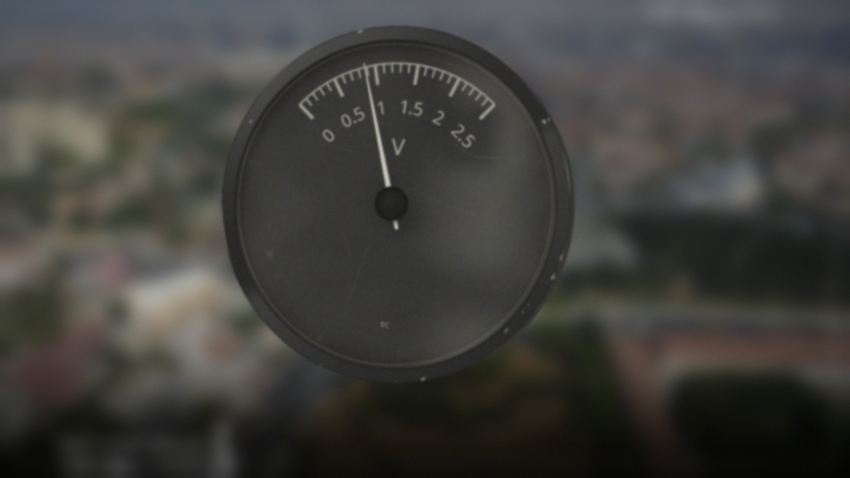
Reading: 0.9 (V)
